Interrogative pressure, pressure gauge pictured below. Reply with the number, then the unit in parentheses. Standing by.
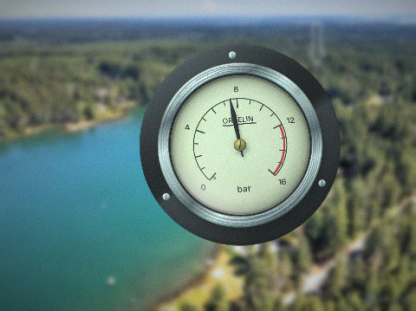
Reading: 7.5 (bar)
